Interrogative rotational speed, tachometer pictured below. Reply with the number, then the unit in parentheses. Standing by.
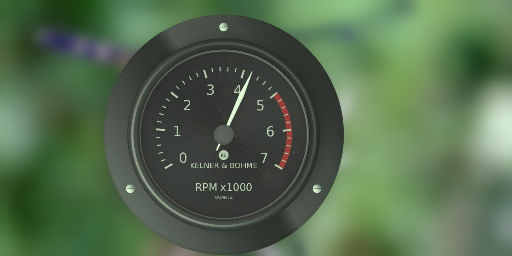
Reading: 4200 (rpm)
